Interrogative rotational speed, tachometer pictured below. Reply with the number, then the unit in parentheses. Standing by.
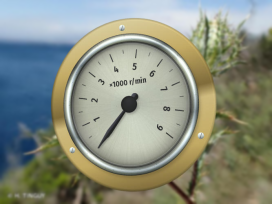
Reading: 0 (rpm)
